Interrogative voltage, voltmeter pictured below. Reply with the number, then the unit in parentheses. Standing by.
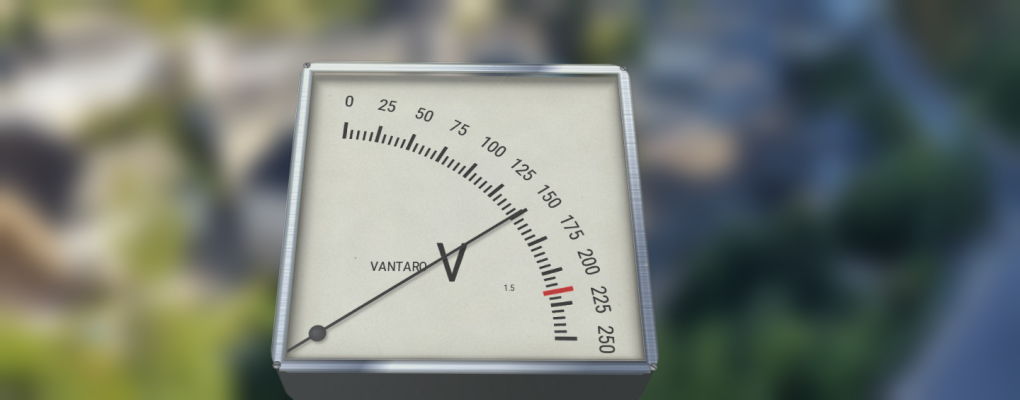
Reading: 150 (V)
